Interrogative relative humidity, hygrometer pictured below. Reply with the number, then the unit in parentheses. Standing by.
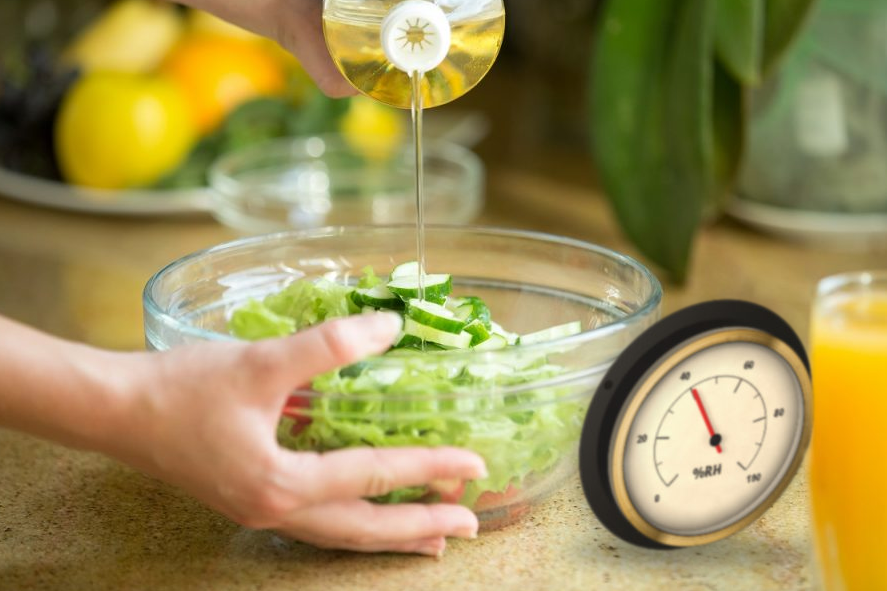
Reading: 40 (%)
